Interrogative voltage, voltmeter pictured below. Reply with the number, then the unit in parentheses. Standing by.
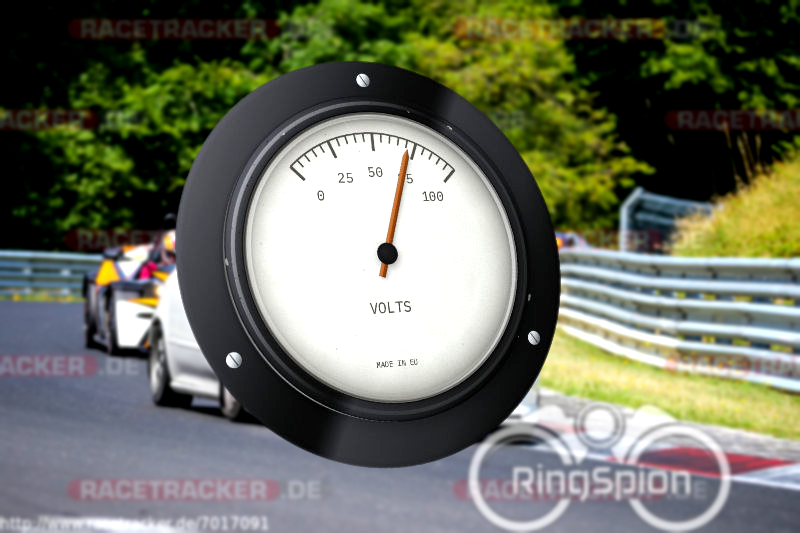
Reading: 70 (V)
